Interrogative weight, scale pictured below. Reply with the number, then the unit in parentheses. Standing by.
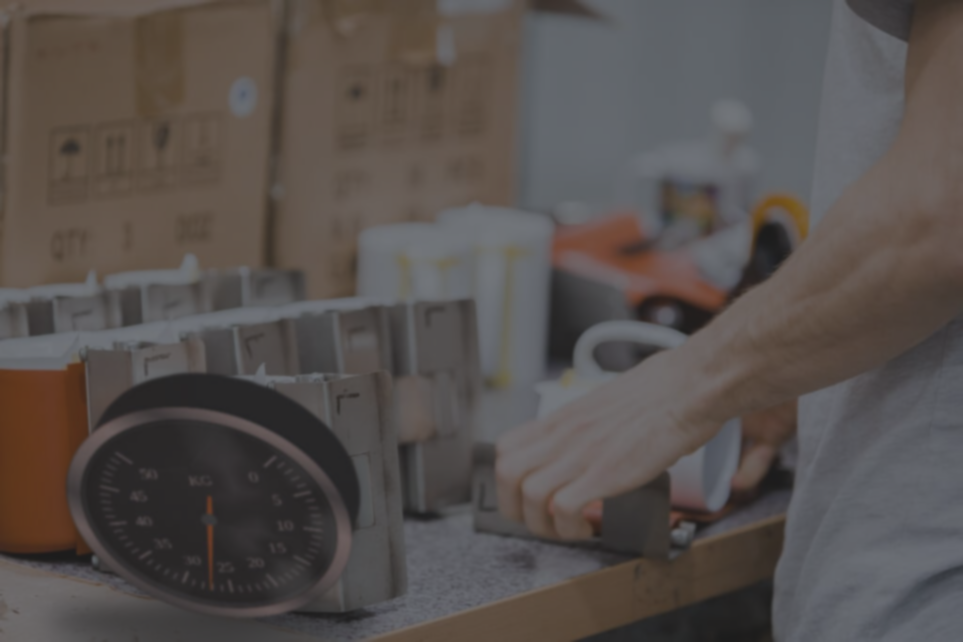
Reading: 27 (kg)
